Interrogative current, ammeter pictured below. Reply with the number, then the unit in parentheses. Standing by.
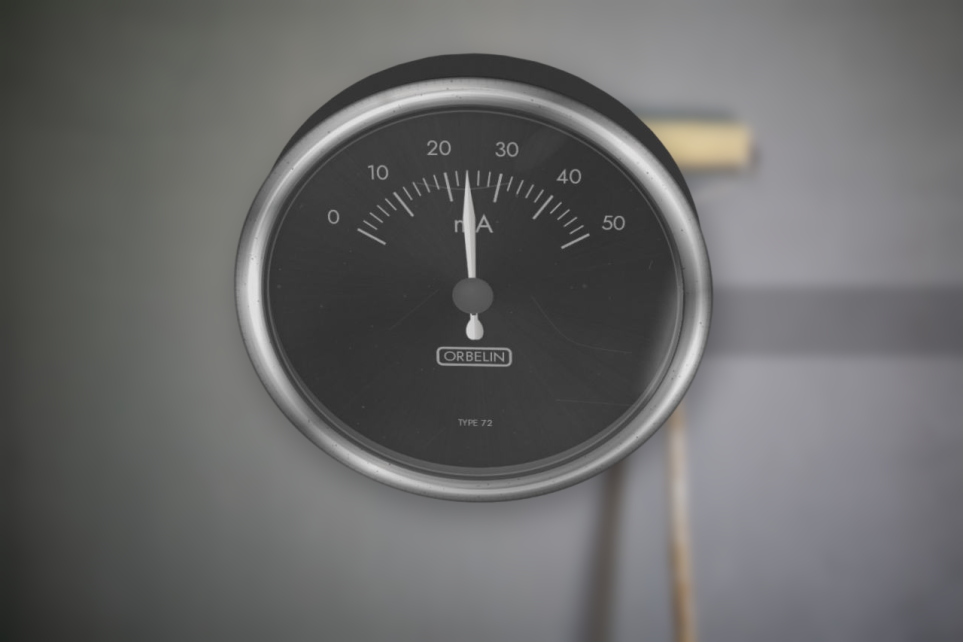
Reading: 24 (mA)
